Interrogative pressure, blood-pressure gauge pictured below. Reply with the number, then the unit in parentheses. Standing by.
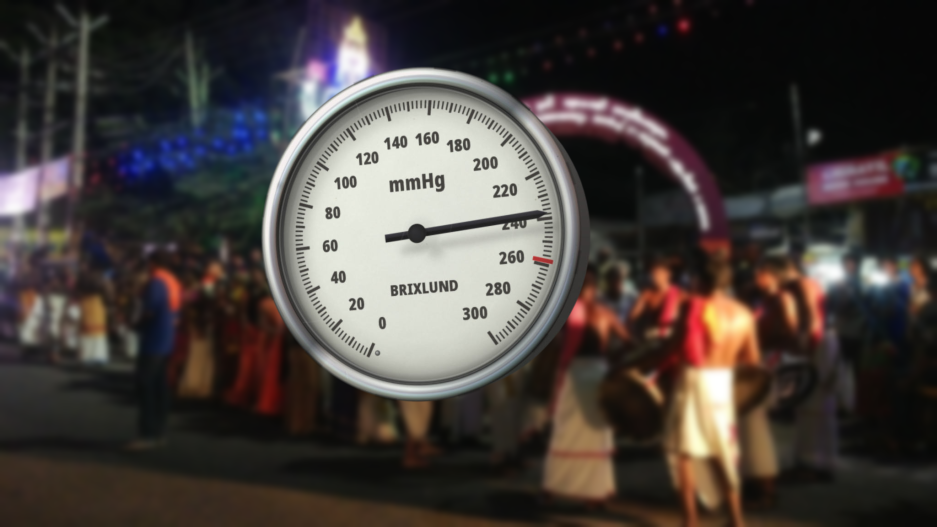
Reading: 238 (mmHg)
